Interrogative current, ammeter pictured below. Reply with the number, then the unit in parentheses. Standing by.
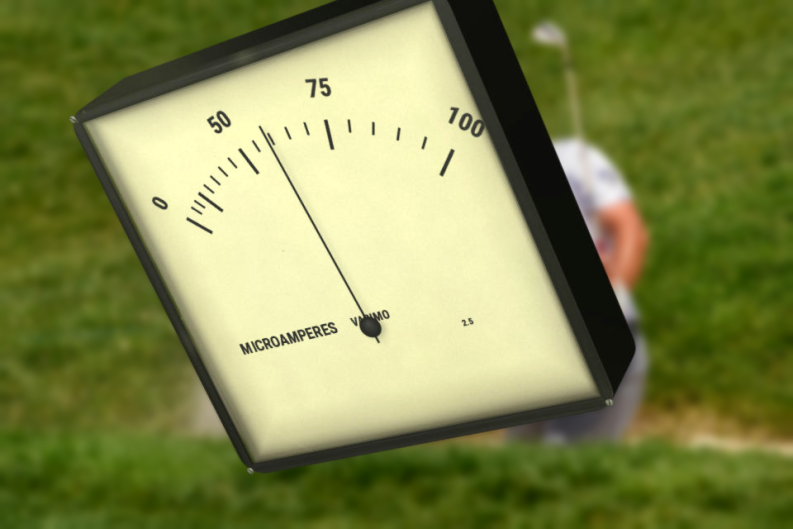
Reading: 60 (µA)
